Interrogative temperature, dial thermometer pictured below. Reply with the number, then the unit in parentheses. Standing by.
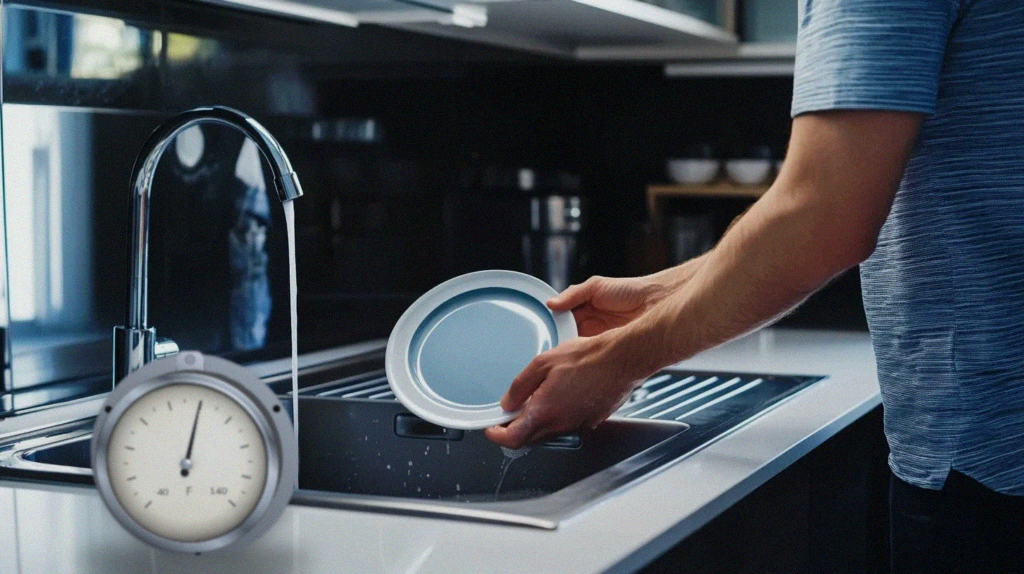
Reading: 60 (°F)
